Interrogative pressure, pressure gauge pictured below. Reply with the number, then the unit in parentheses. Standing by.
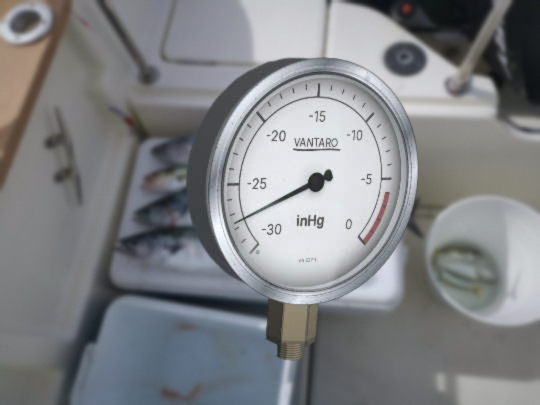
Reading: -27.5 (inHg)
